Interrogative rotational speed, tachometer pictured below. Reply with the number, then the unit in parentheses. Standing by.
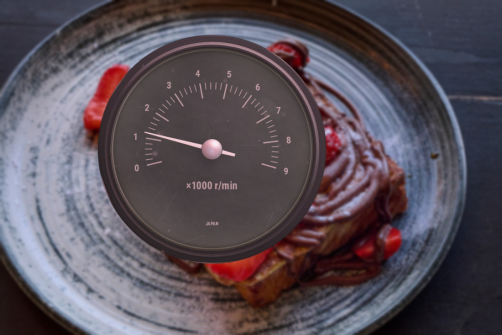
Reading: 1200 (rpm)
